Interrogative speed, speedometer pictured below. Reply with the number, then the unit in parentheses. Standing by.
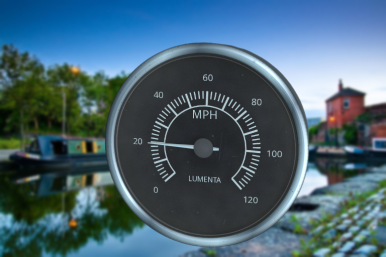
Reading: 20 (mph)
